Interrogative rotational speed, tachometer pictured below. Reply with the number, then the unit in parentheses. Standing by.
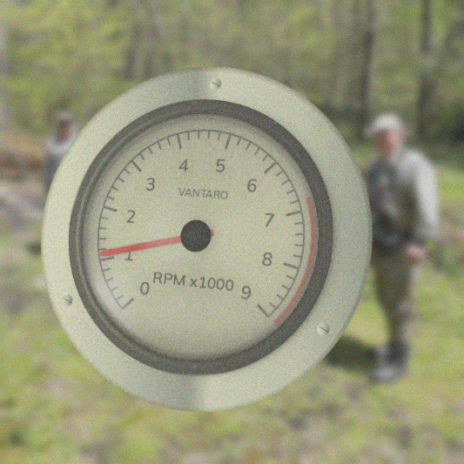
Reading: 1100 (rpm)
